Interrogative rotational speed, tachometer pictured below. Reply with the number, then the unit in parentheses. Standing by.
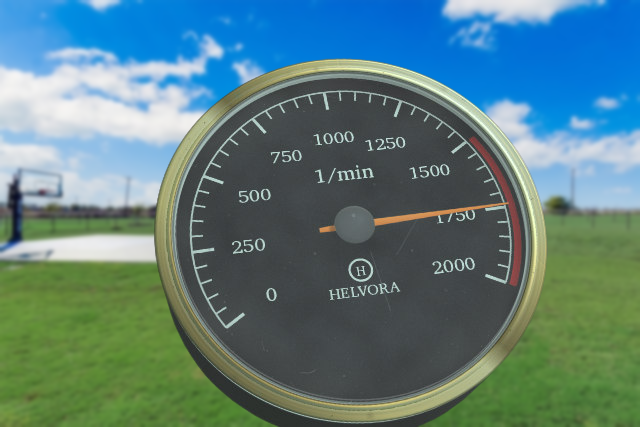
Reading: 1750 (rpm)
